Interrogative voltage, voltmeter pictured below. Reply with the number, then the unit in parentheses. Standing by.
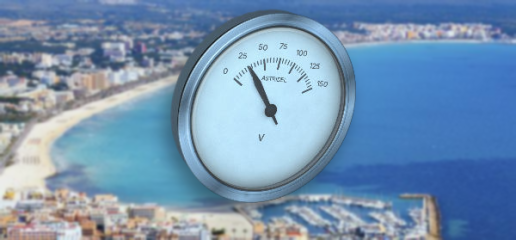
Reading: 25 (V)
